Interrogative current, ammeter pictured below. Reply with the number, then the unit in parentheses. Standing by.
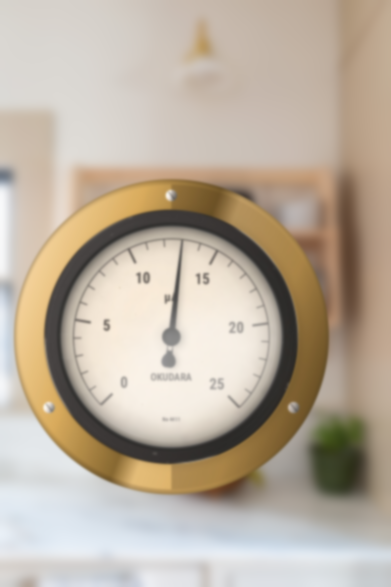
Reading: 13 (µA)
